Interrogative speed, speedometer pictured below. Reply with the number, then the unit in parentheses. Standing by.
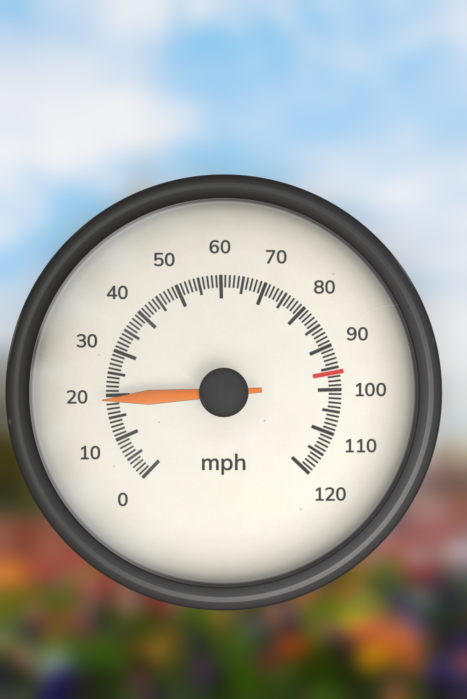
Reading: 19 (mph)
